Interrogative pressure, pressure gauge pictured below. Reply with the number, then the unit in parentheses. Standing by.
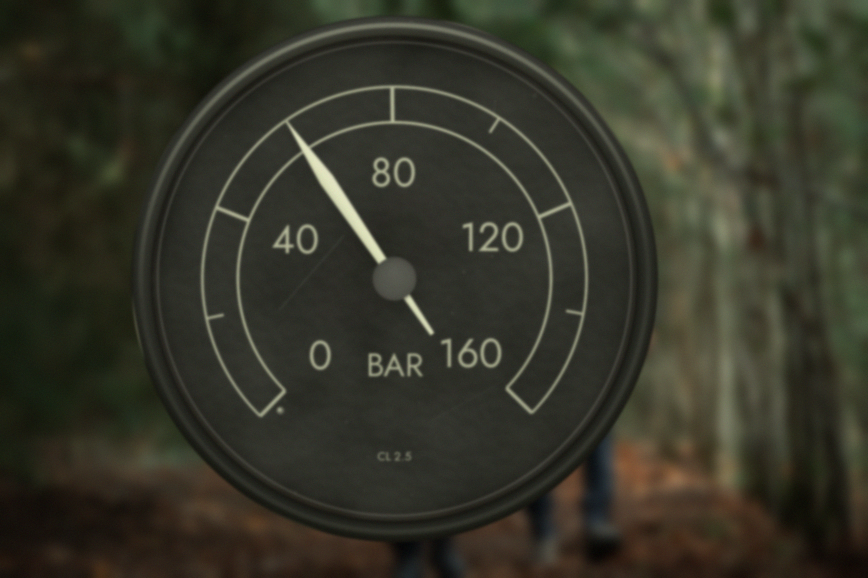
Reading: 60 (bar)
